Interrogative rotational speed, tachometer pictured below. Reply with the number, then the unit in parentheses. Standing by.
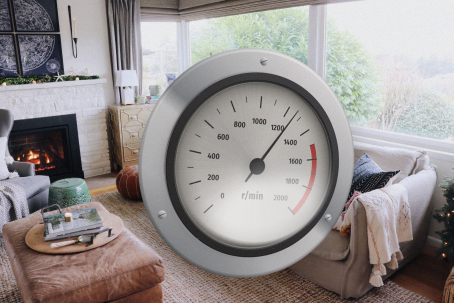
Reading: 1250 (rpm)
